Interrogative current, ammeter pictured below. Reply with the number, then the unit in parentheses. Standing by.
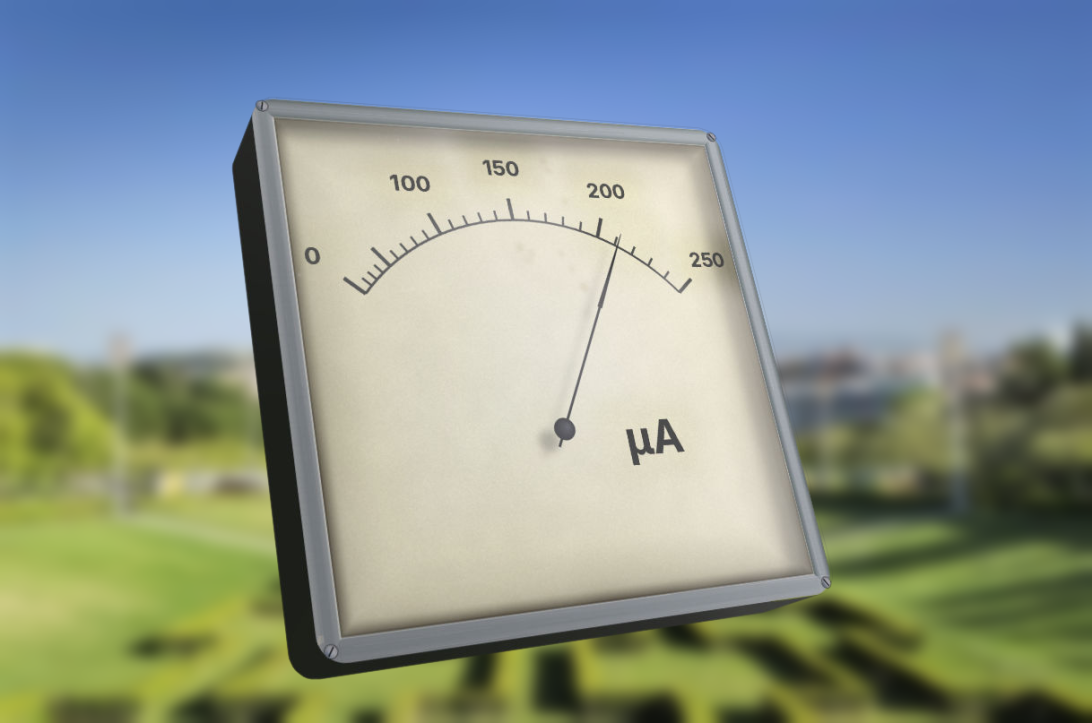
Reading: 210 (µA)
